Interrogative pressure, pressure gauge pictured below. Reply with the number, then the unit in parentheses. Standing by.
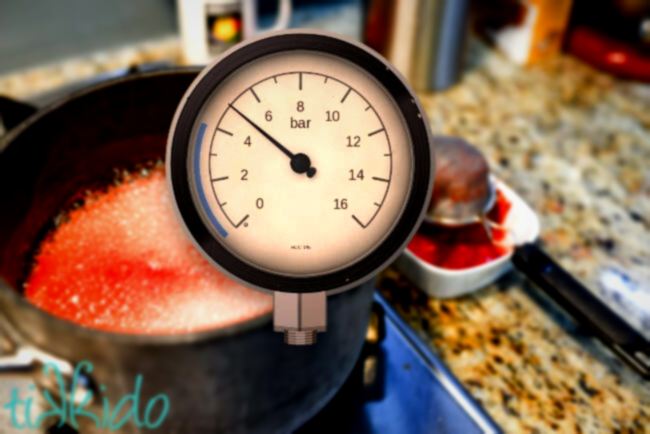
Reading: 5 (bar)
